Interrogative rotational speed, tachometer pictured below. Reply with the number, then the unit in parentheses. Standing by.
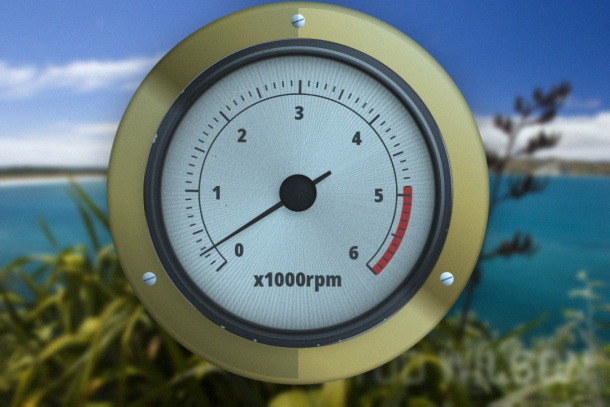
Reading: 250 (rpm)
